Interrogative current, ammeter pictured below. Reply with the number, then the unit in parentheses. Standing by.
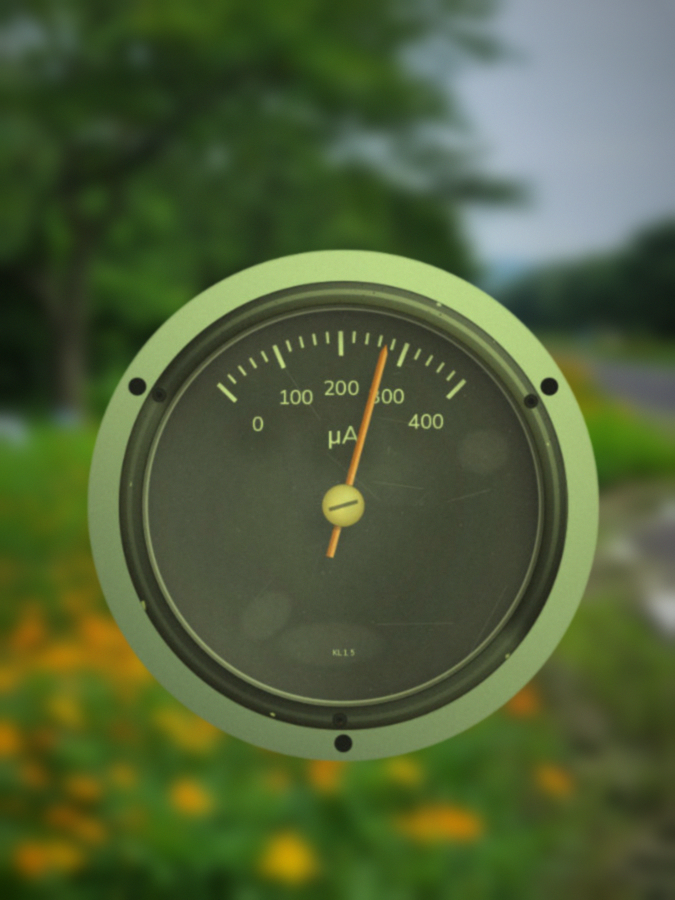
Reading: 270 (µA)
